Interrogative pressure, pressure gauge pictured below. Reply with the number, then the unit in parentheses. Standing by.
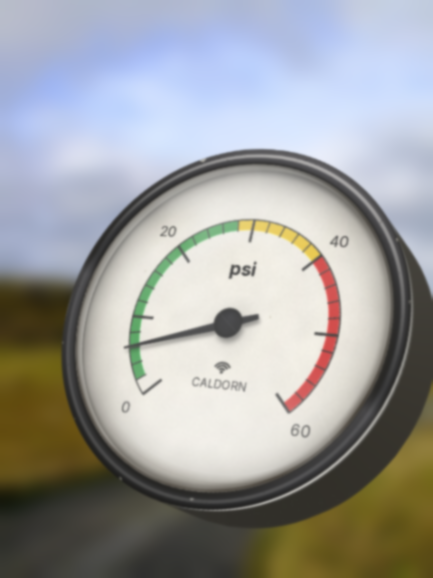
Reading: 6 (psi)
